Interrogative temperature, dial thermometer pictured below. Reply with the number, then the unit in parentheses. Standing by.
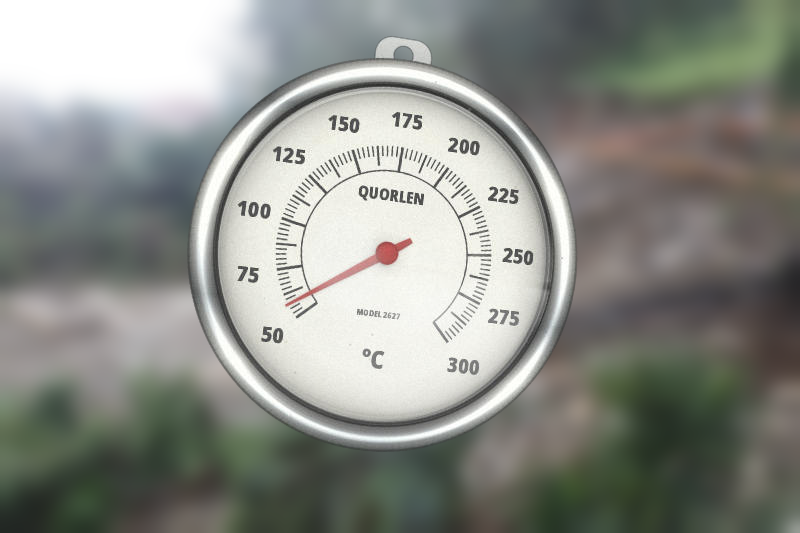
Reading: 57.5 (°C)
